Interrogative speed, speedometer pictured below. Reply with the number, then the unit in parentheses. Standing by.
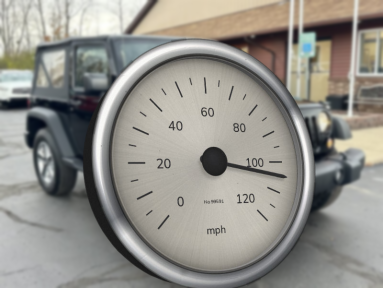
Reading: 105 (mph)
